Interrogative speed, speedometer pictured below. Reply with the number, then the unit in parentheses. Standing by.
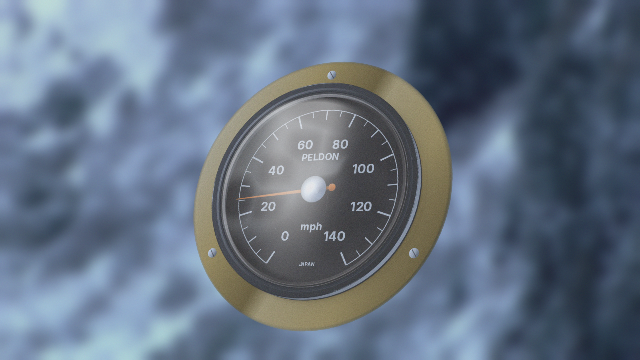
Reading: 25 (mph)
